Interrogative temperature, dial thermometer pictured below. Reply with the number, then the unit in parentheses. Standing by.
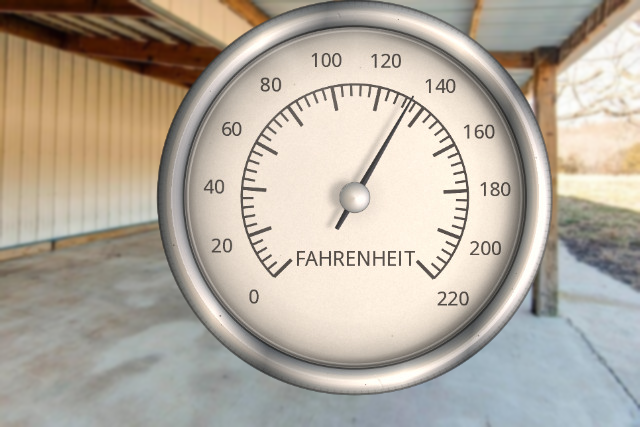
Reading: 134 (°F)
